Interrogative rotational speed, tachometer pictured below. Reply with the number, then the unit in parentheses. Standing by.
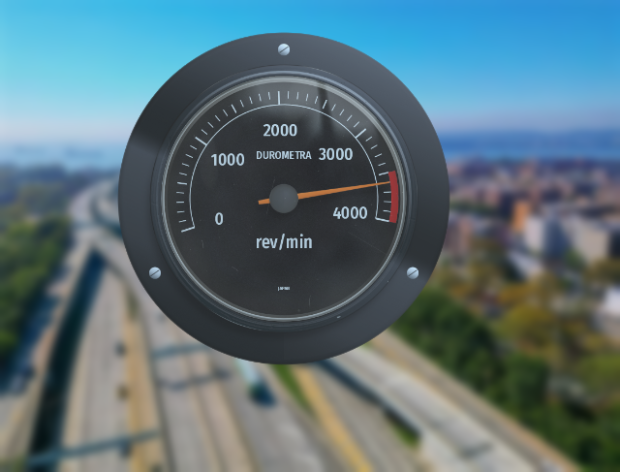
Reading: 3600 (rpm)
